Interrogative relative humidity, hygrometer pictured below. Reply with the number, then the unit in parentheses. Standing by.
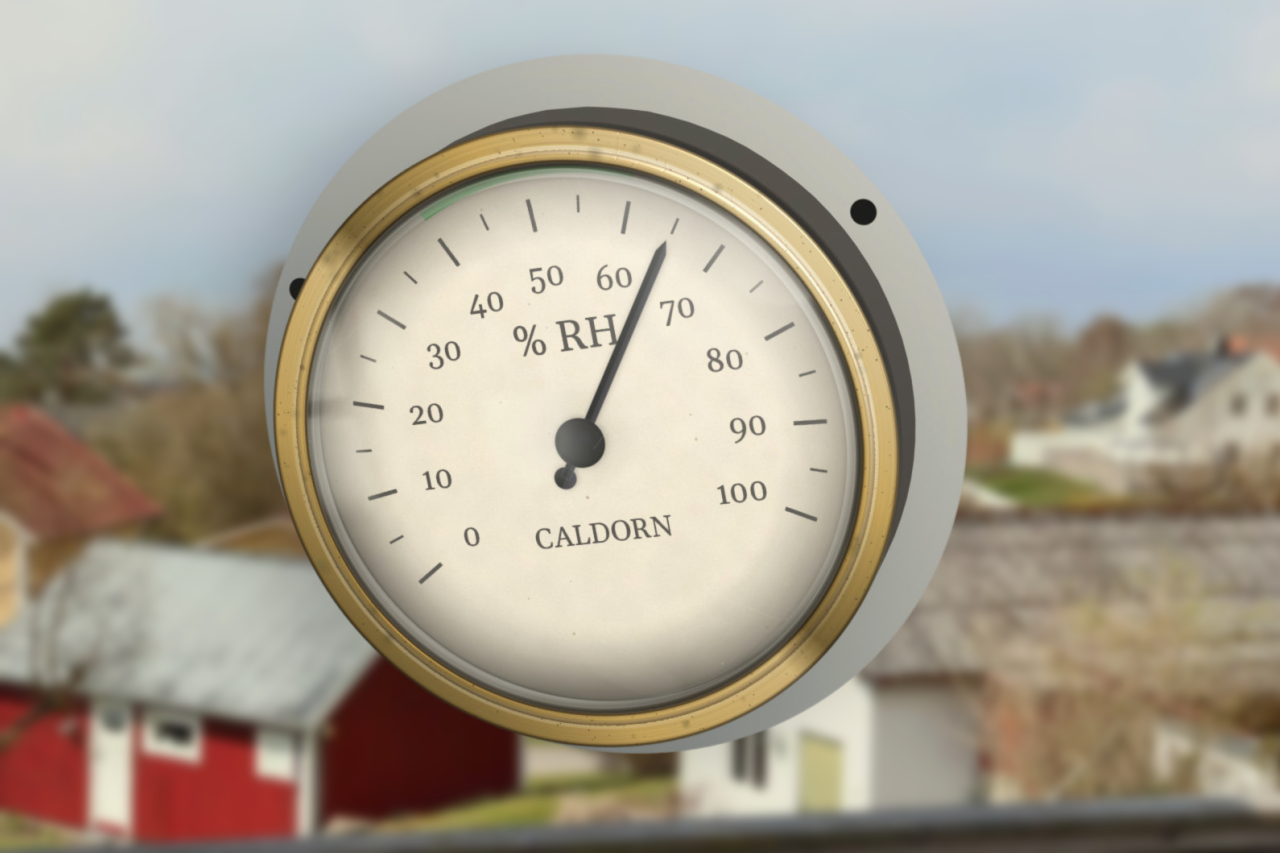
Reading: 65 (%)
